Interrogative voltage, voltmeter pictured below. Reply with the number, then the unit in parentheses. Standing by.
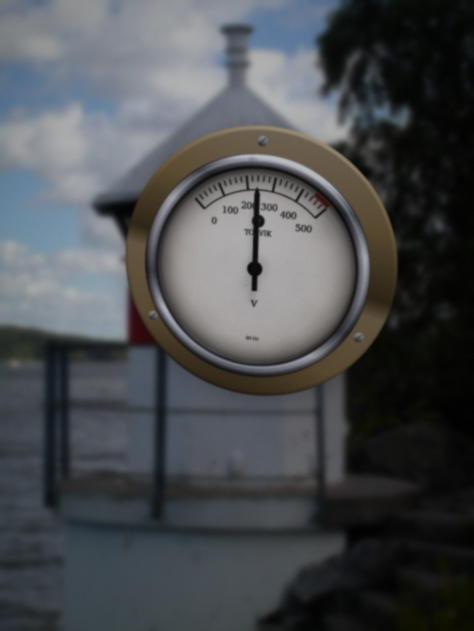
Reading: 240 (V)
